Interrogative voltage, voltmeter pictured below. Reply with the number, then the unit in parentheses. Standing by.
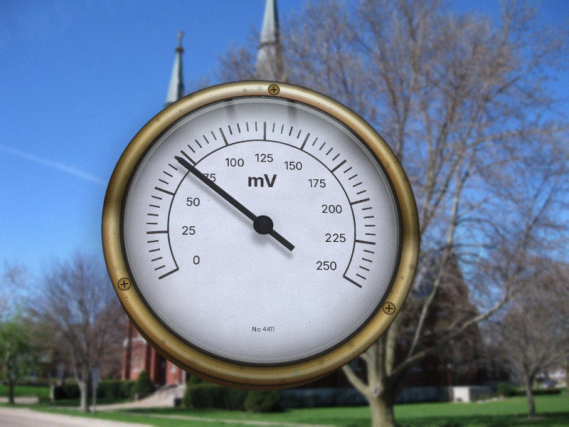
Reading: 70 (mV)
